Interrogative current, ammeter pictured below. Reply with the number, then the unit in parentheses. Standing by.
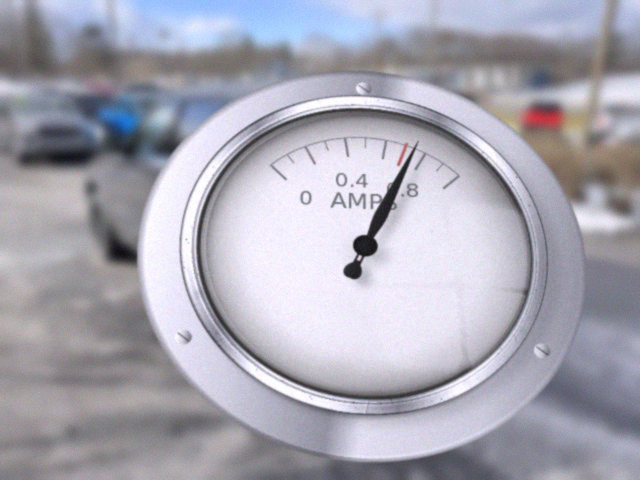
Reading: 0.75 (A)
